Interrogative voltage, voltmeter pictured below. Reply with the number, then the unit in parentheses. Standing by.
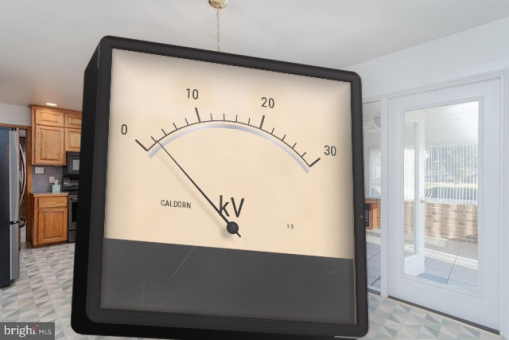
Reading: 2 (kV)
